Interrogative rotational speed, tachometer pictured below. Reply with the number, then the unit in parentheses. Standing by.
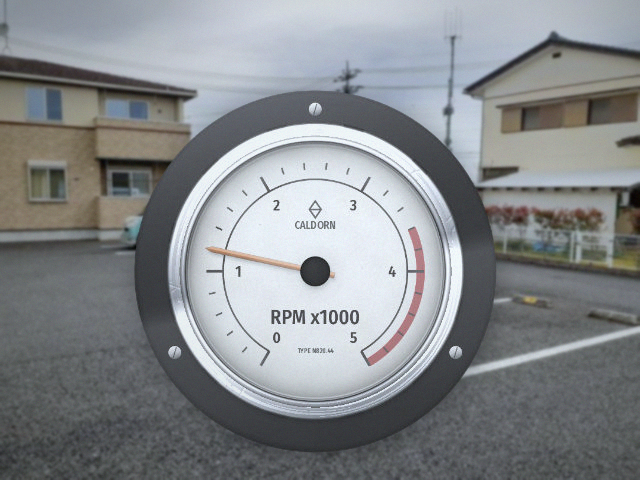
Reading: 1200 (rpm)
